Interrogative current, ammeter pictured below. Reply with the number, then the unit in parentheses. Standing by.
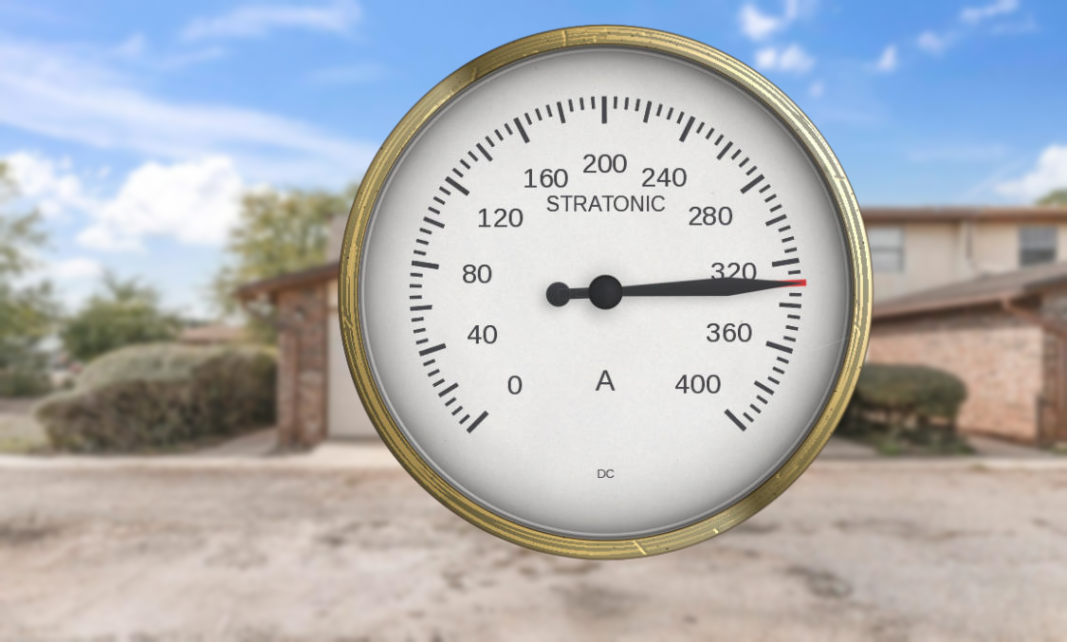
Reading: 330 (A)
